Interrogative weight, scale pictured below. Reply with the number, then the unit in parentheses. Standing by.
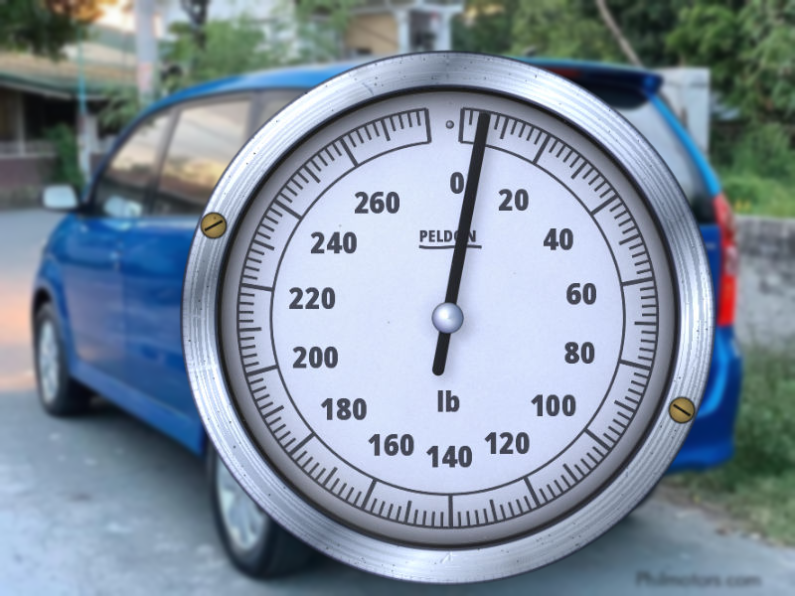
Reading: 5 (lb)
